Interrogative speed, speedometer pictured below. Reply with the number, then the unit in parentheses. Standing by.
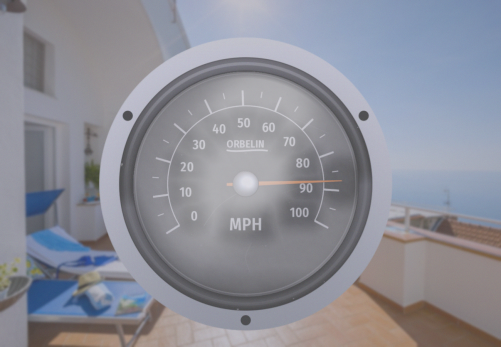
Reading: 87.5 (mph)
